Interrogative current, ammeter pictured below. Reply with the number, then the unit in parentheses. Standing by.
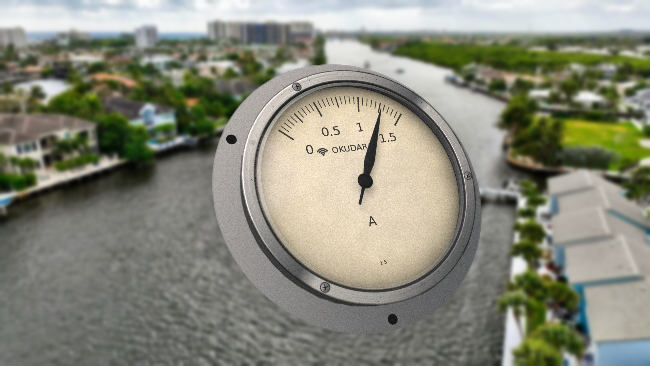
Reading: 1.25 (A)
